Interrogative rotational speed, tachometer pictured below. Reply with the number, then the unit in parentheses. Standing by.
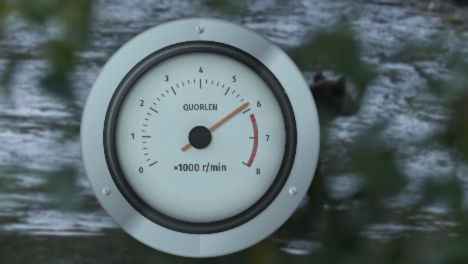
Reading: 5800 (rpm)
